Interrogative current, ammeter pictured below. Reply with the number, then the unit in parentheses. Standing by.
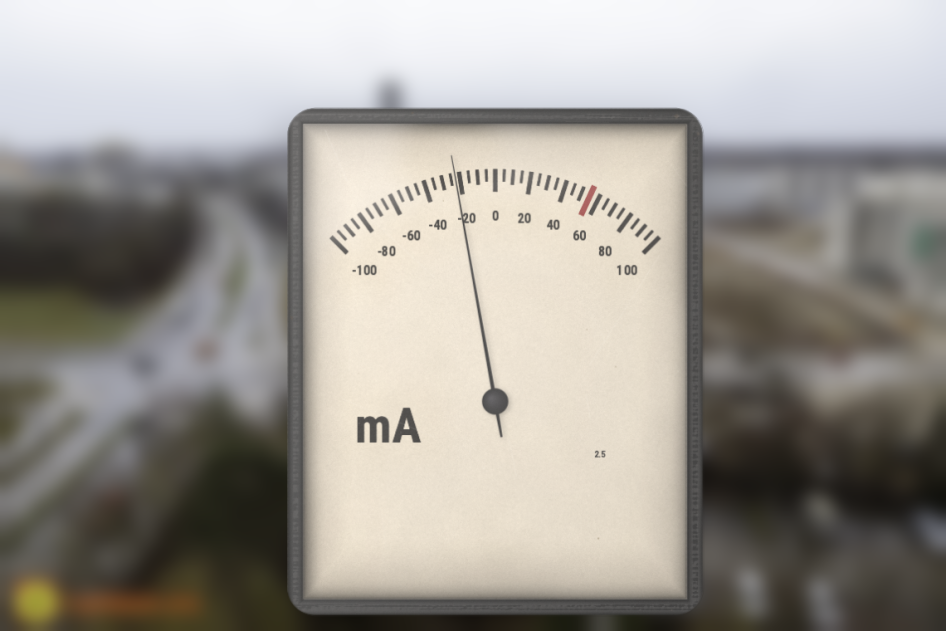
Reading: -22.5 (mA)
